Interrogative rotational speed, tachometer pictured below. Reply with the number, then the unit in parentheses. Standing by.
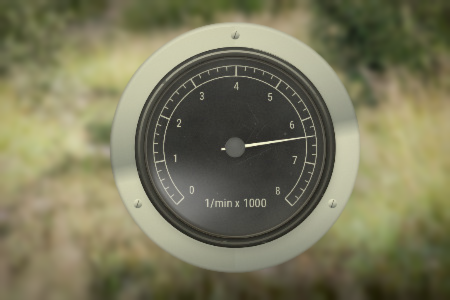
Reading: 6400 (rpm)
